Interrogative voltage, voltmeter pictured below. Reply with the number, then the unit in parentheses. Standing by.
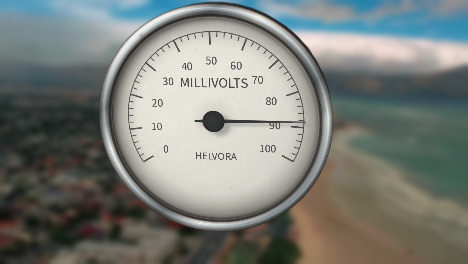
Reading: 88 (mV)
